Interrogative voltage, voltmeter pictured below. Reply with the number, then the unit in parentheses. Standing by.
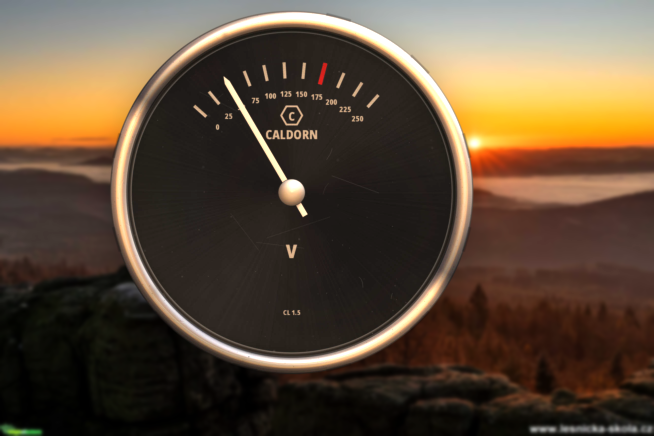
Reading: 50 (V)
